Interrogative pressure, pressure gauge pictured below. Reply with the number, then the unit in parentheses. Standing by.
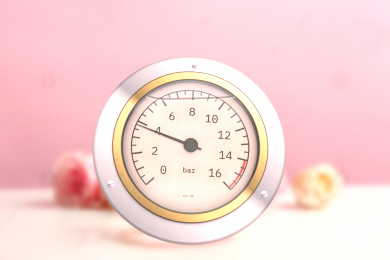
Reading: 3.75 (bar)
